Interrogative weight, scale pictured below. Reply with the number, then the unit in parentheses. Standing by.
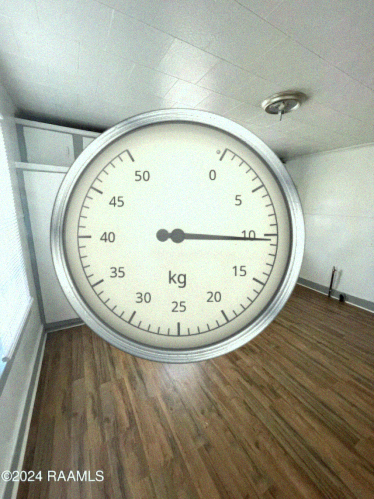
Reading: 10.5 (kg)
